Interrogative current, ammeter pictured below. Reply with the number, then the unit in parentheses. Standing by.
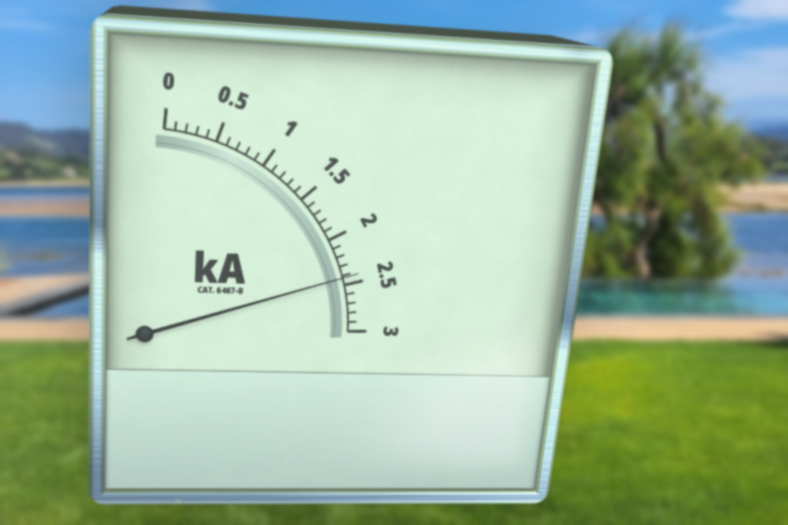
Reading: 2.4 (kA)
